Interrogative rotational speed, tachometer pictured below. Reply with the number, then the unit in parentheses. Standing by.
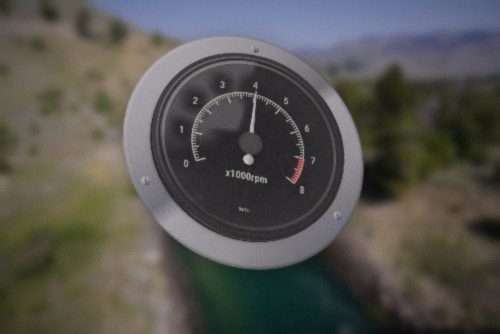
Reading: 4000 (rpm)
